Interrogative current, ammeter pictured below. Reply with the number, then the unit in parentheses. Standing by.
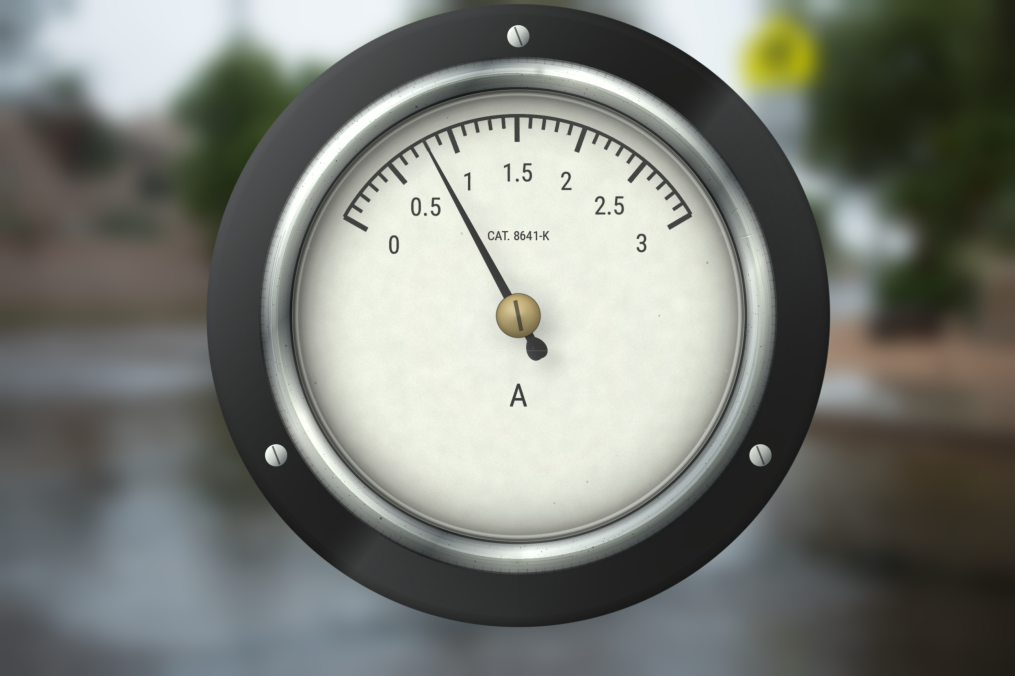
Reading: 0.8 (A)
